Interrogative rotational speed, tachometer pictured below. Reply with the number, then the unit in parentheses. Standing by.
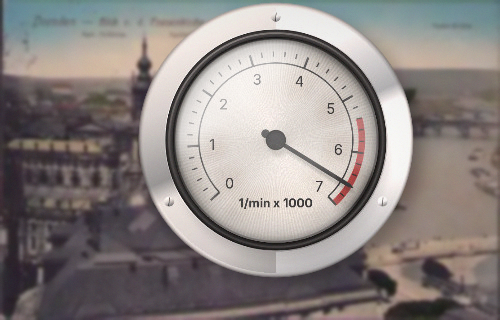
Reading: 6600 (rpm)
